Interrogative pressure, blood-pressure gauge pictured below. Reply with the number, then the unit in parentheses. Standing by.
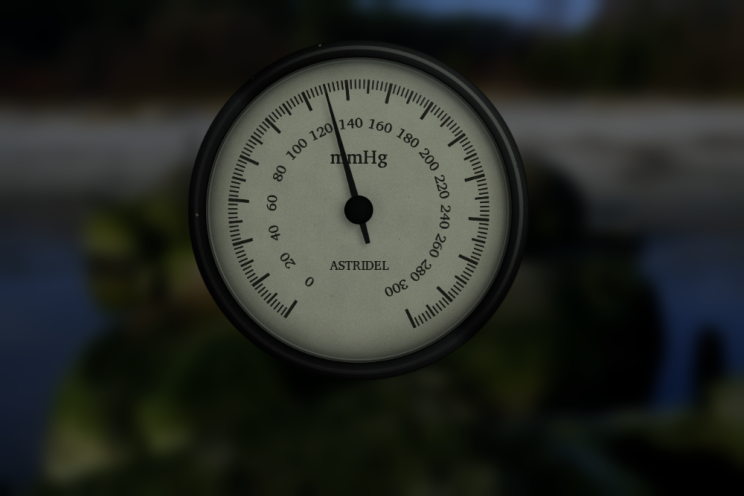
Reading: 130 (mmHg)
